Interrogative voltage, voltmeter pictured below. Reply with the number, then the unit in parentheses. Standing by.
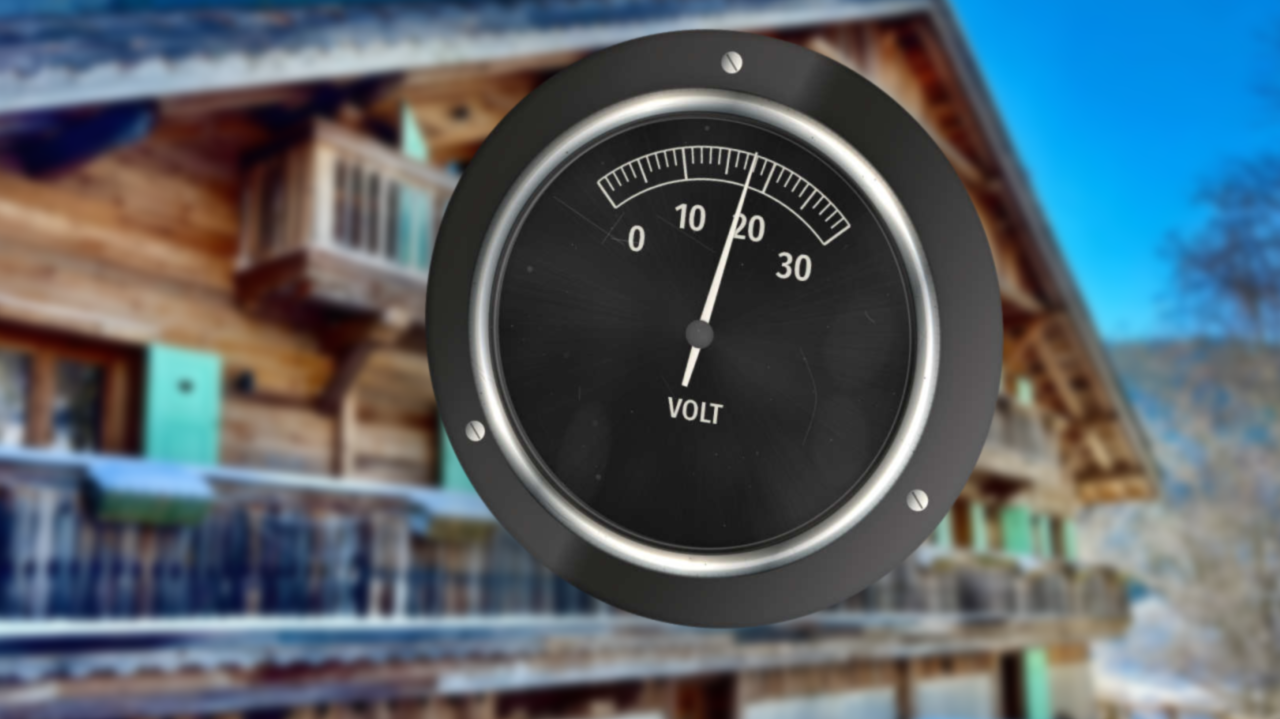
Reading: 18 (V)
